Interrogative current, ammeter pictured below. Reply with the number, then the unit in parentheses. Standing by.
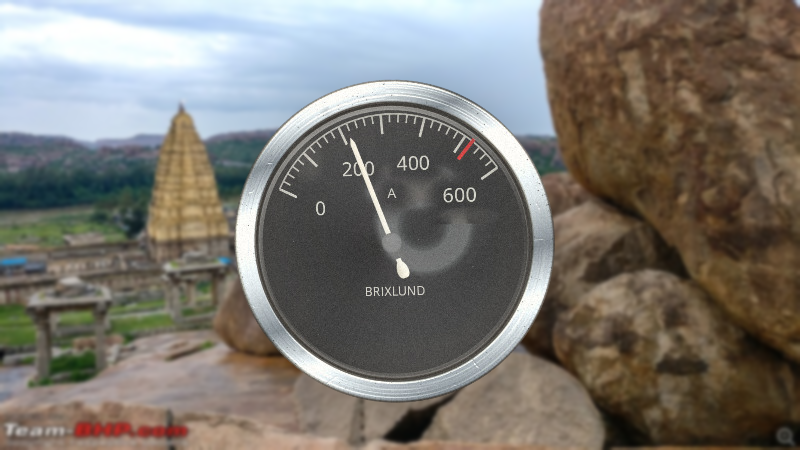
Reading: 220 (A)
